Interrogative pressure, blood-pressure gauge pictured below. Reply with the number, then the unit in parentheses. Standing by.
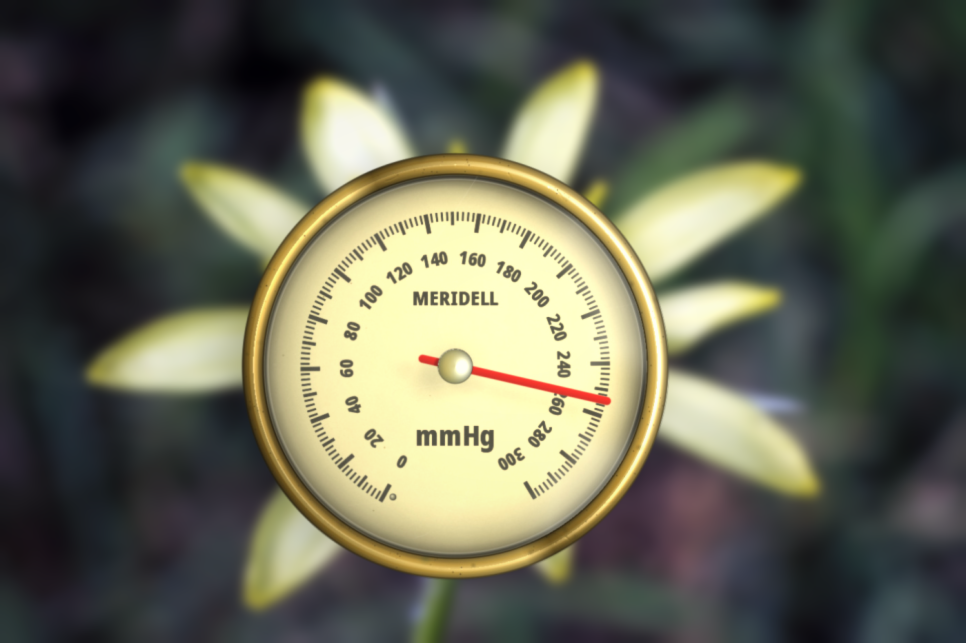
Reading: 254 (mmHg)
